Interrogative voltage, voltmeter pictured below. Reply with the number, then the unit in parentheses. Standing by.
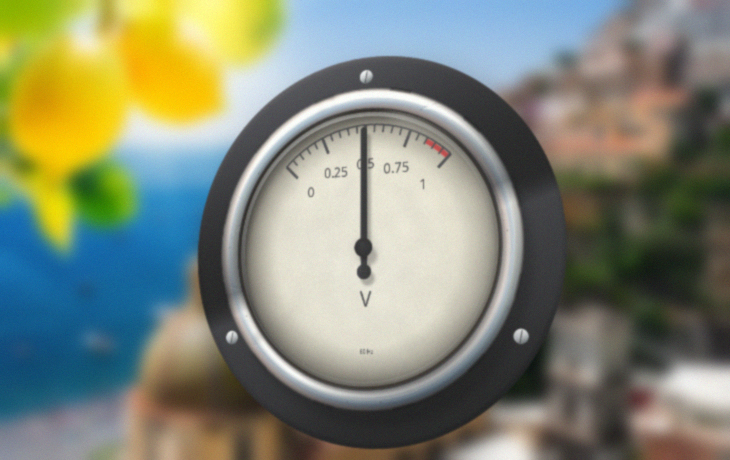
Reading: 0.5 (V)
